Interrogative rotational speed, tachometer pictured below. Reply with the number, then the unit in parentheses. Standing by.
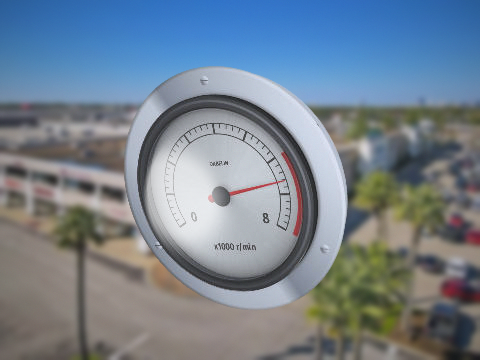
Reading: 6600 (rpm)
